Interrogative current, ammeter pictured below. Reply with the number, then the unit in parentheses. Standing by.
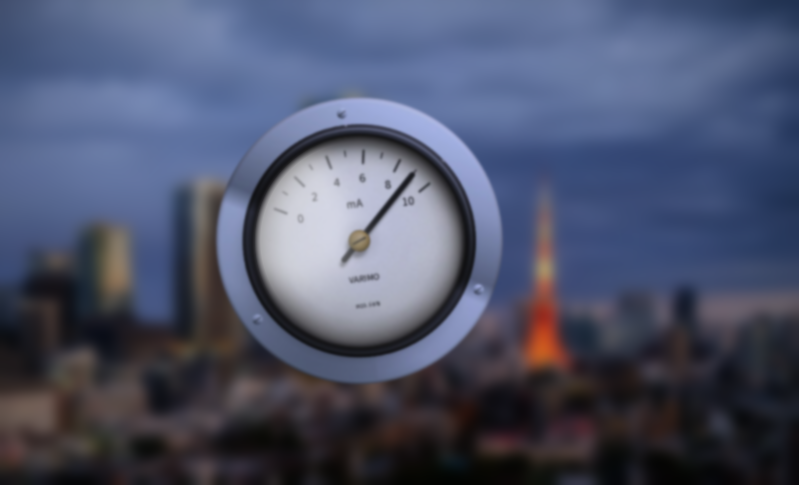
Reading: 9 (mA)
